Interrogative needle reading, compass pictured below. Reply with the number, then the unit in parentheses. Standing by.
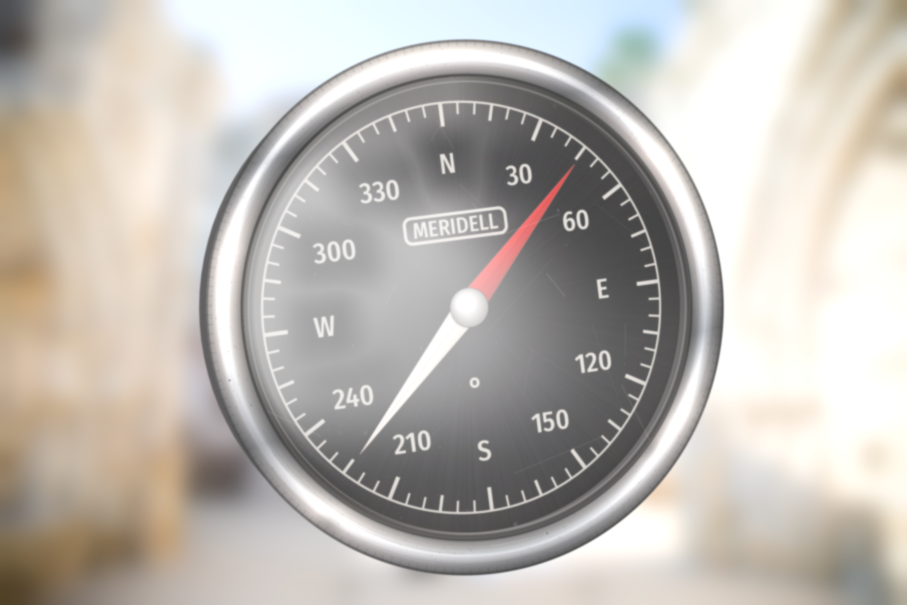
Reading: 45 (°)
